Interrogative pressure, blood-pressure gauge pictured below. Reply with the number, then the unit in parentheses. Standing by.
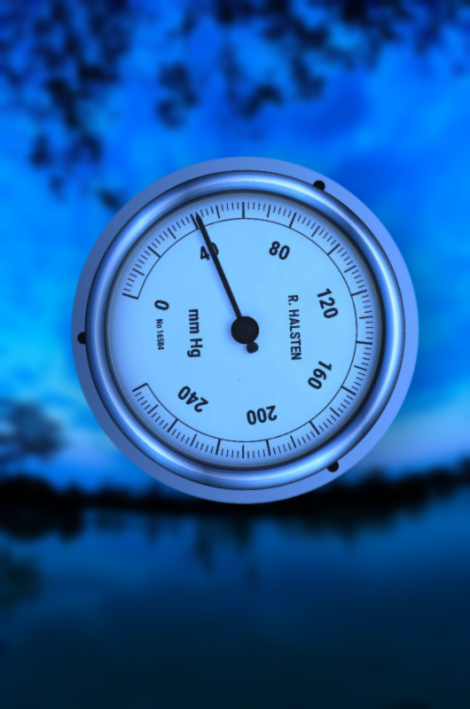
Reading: 42 (mmHg)
